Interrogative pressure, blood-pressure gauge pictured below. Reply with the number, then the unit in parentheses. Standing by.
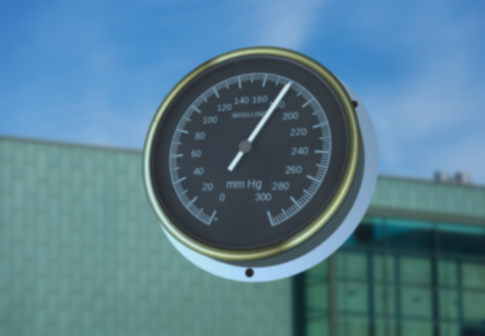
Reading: 180 (mmHg)
